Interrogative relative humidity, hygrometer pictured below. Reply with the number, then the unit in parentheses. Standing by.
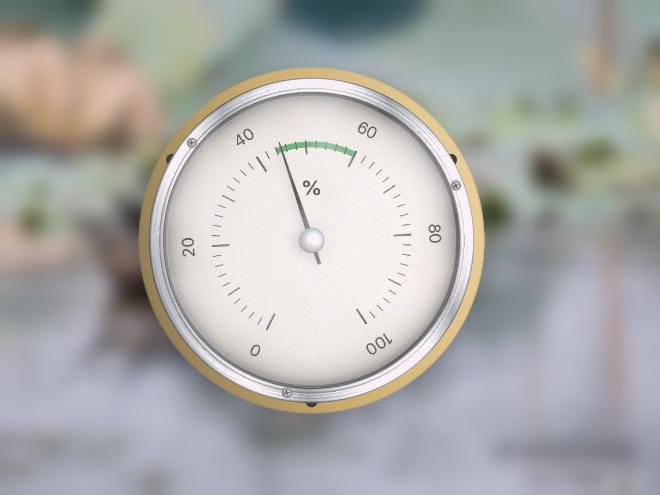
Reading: 45 (%)
